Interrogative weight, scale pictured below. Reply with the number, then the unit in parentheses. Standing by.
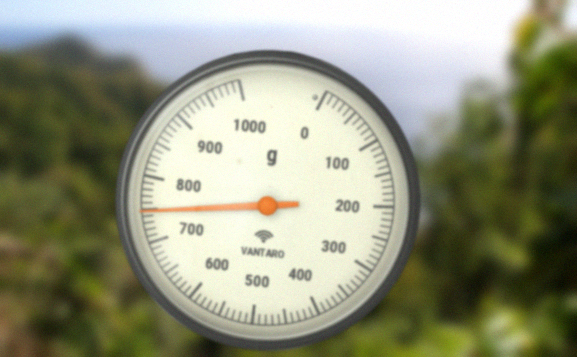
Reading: 750 (g)
